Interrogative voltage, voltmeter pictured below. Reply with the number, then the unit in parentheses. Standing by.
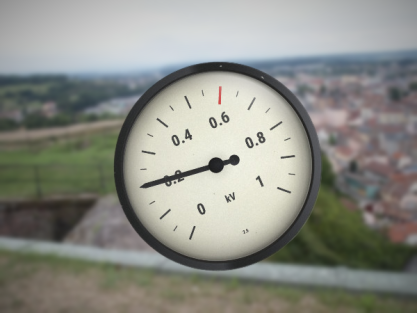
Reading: 0.2 (kV)
